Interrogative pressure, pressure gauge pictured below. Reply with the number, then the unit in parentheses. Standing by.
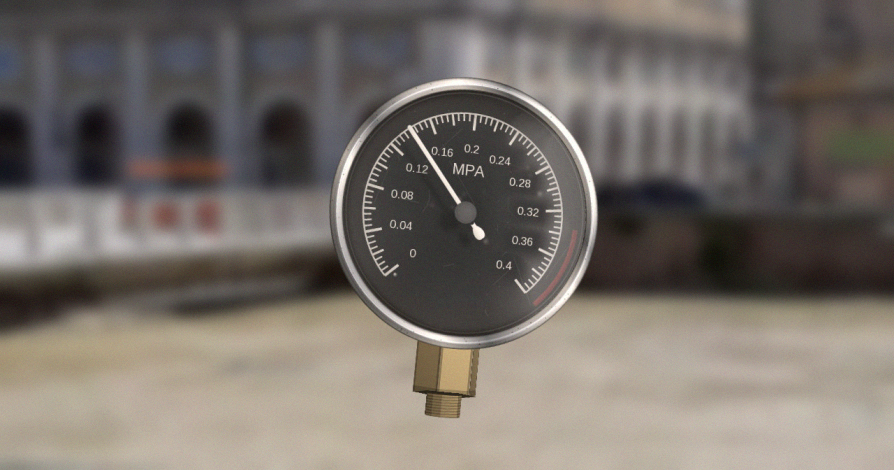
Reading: 0.14 (MPa)
